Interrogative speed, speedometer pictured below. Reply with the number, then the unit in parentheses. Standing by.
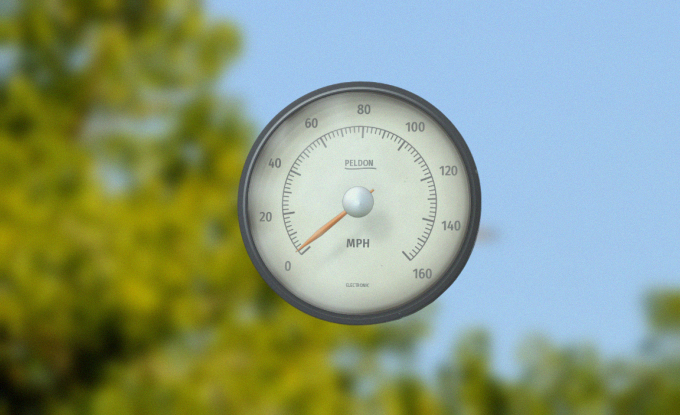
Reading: 2 (mph)
